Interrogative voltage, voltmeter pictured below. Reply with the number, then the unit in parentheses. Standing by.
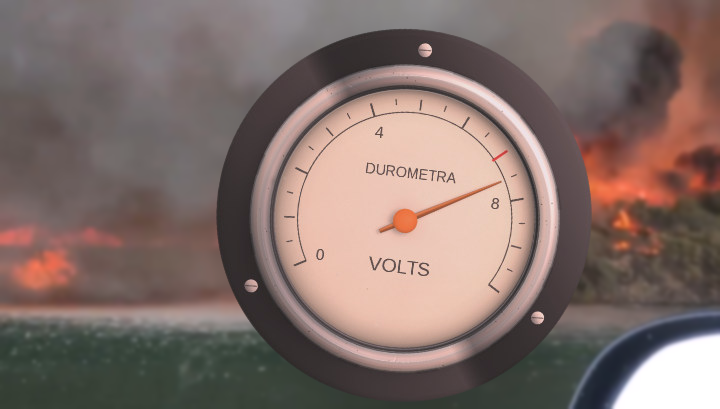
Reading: 7.5 (V)
